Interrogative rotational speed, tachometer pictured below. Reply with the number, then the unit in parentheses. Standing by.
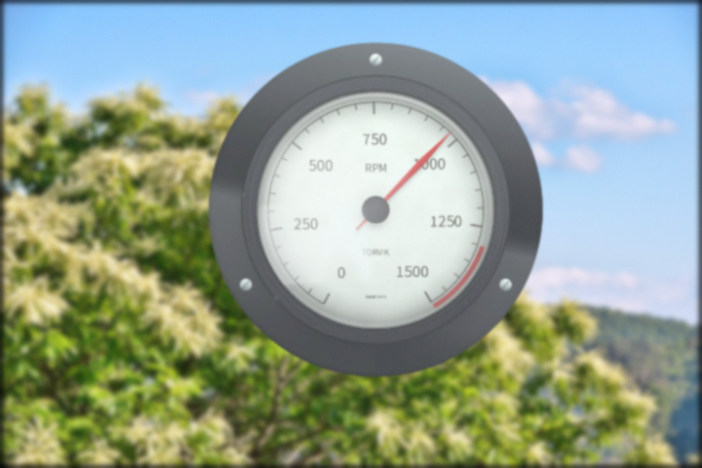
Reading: 975 (rpm)
